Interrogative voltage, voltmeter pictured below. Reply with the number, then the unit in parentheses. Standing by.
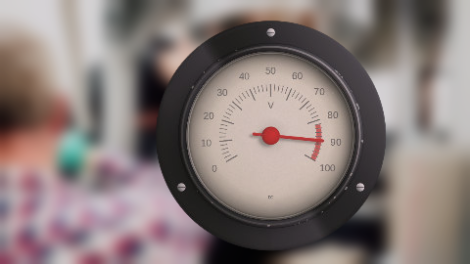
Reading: 90 (V)
